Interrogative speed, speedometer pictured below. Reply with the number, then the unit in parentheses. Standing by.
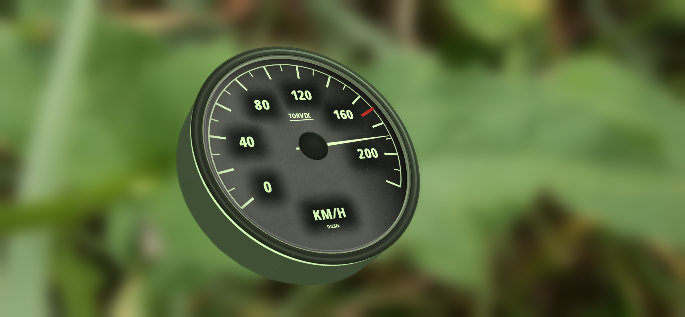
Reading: 190 (km/h)
